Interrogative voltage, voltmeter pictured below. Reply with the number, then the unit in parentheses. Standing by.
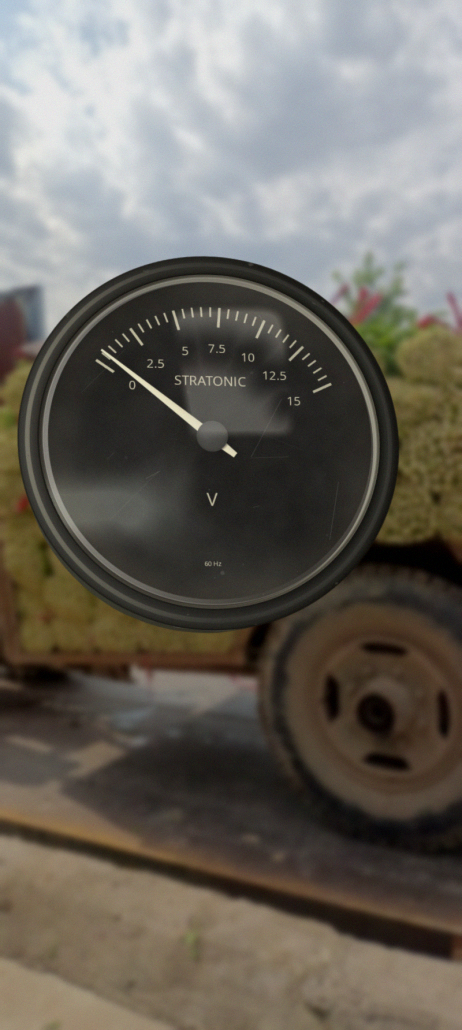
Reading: 0.5 (V)
